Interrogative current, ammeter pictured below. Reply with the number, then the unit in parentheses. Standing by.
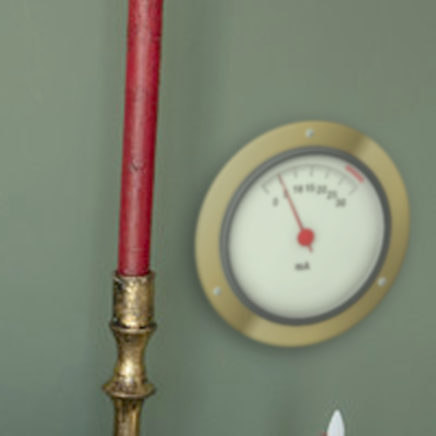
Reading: 5 (mA)
